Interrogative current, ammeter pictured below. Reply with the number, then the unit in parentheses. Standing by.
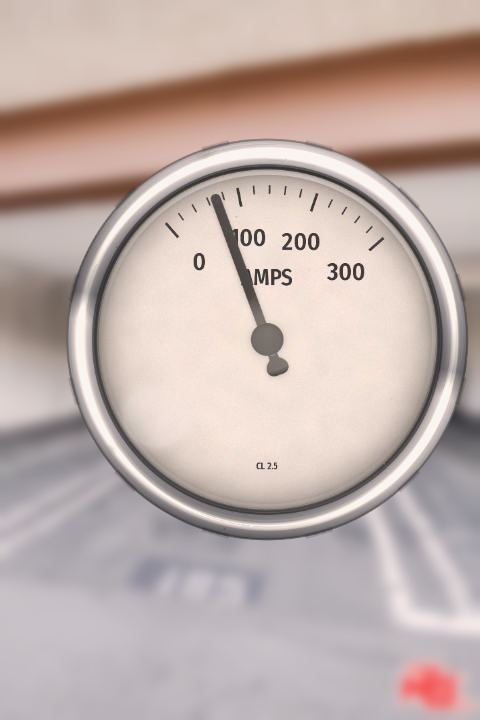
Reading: 70 (A)
